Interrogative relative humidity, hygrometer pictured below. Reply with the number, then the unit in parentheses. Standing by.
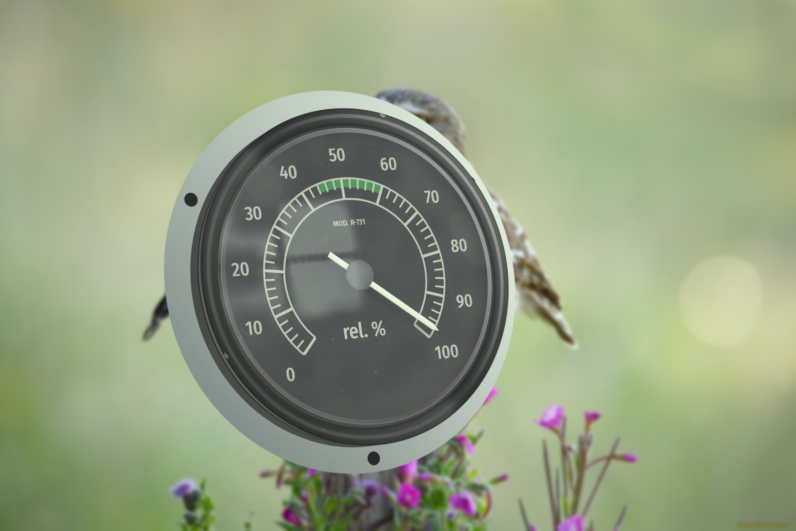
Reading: 98 (%)
